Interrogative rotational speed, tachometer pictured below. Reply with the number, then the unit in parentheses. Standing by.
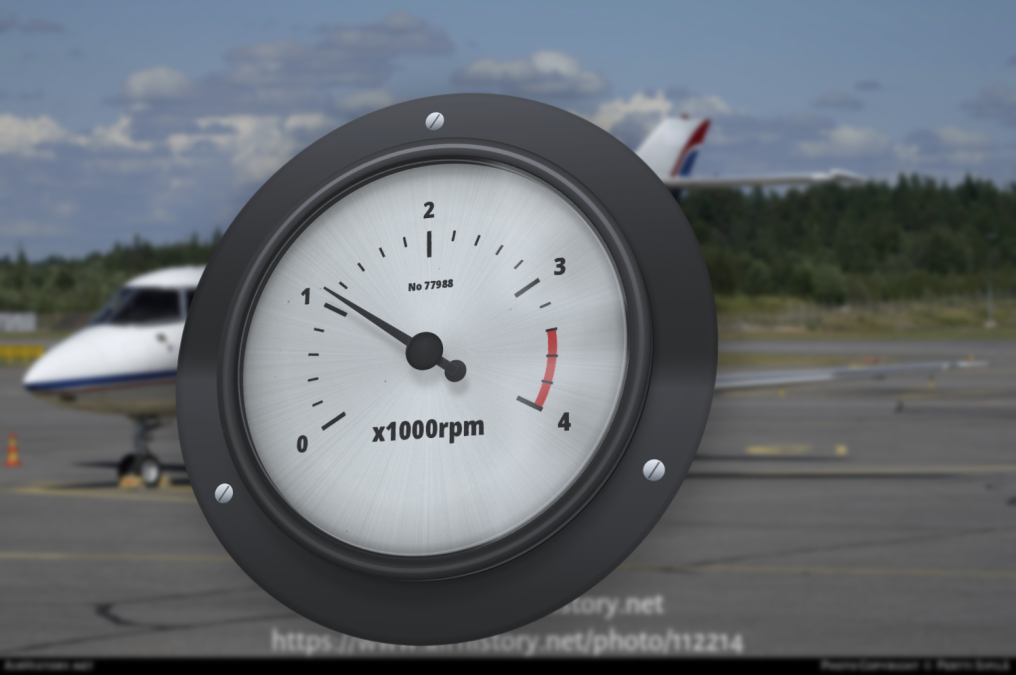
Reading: 1100 (rpm)
